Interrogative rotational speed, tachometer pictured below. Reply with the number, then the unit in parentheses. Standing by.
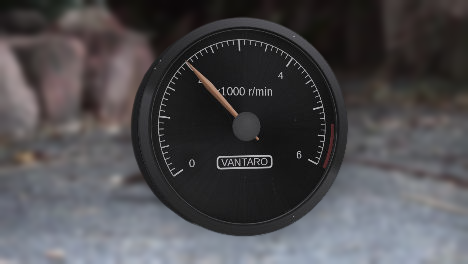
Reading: 2000 (rpm)
